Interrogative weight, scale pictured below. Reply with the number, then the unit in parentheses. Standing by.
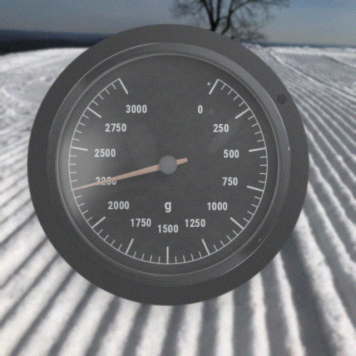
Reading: 2250 (g)
